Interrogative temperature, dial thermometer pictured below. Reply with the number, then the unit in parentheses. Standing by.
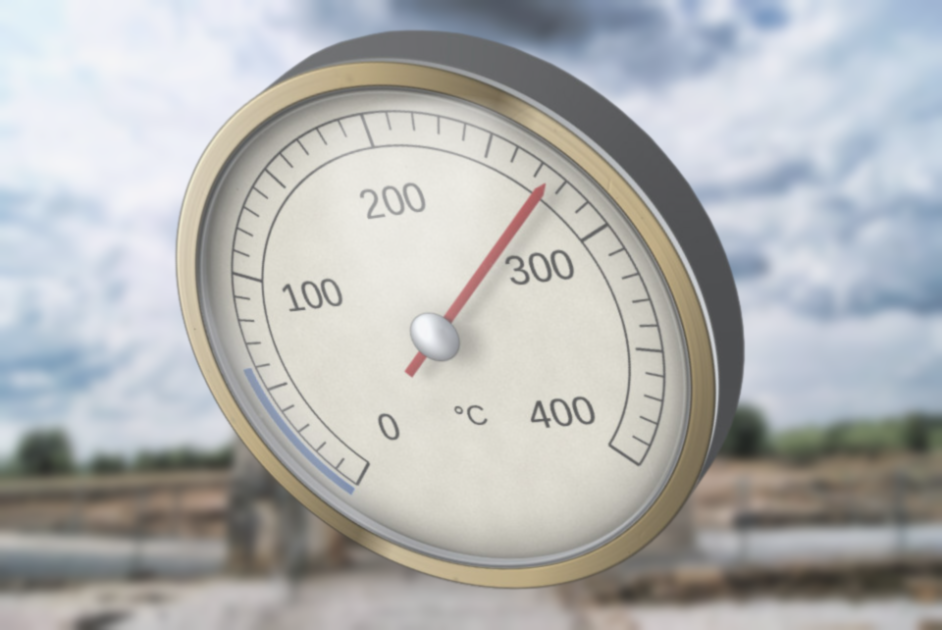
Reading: 275 (°C)
